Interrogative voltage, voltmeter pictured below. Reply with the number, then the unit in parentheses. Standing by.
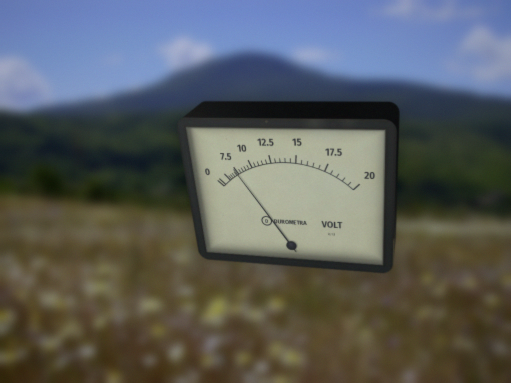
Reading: 7.5 (V)
